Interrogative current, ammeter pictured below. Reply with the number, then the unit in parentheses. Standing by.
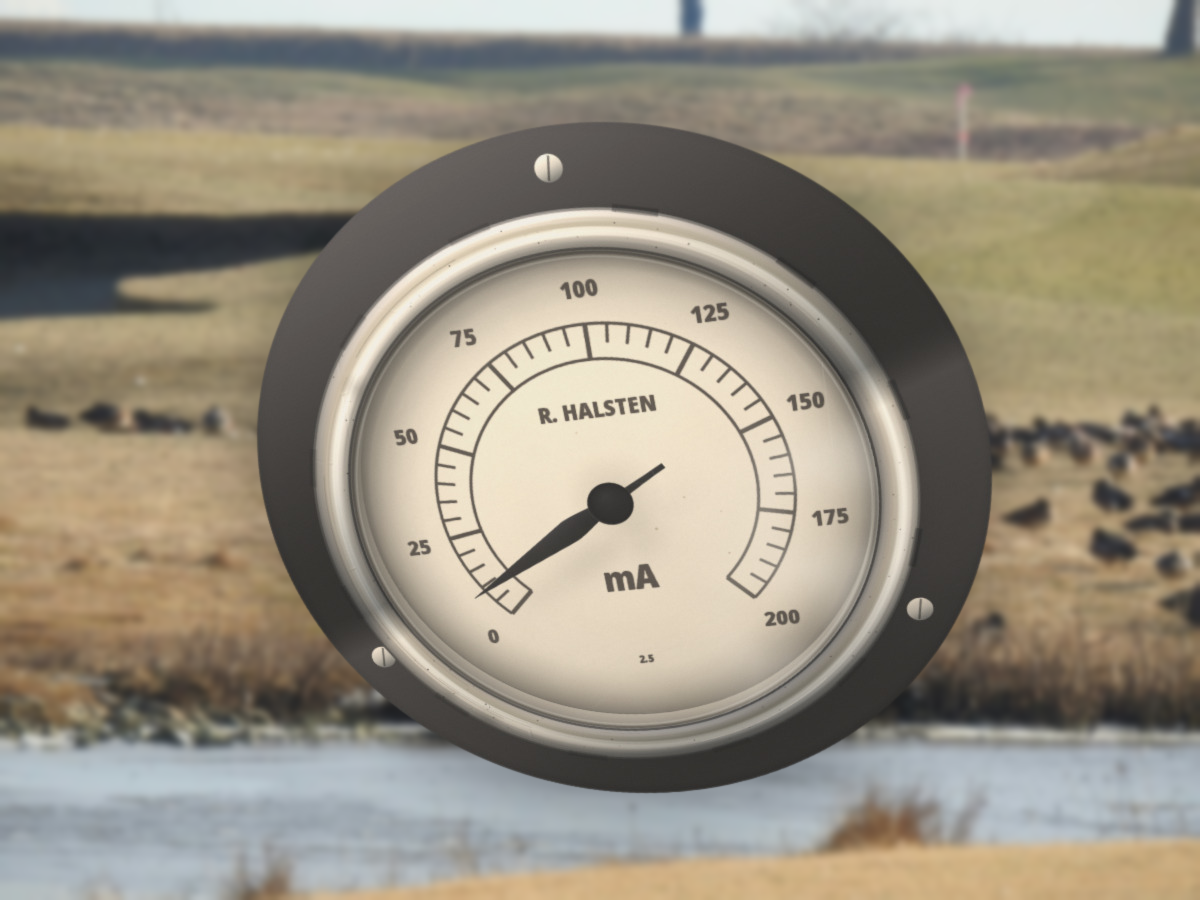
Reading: 10 (mA)
